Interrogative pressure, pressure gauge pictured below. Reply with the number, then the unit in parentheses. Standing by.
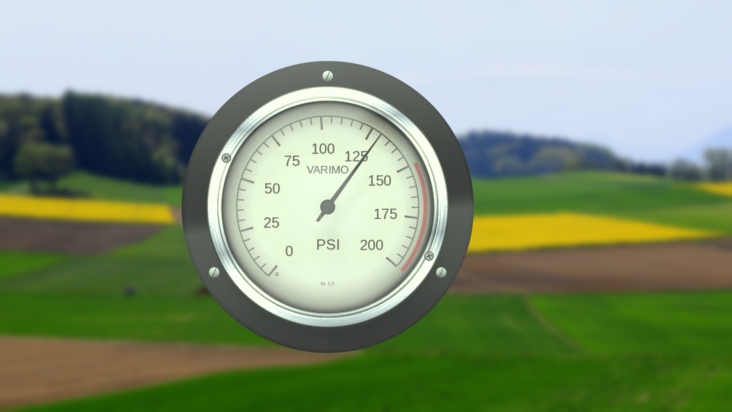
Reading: 130 (psi)
